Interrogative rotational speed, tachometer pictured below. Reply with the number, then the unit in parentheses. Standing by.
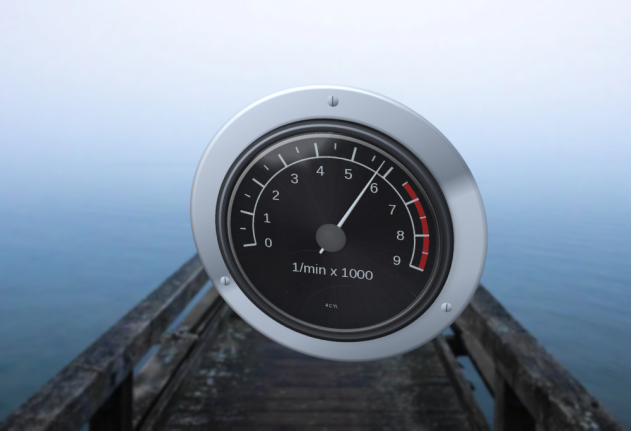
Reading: 5750 (rpm)
